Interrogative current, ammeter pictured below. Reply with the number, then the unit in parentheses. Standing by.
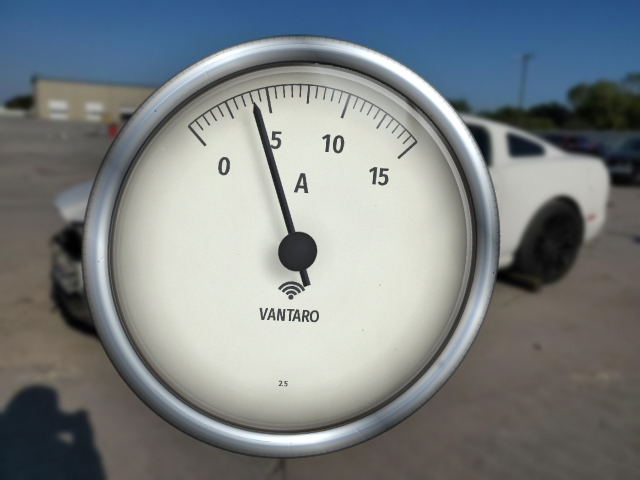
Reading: 4 (A)
